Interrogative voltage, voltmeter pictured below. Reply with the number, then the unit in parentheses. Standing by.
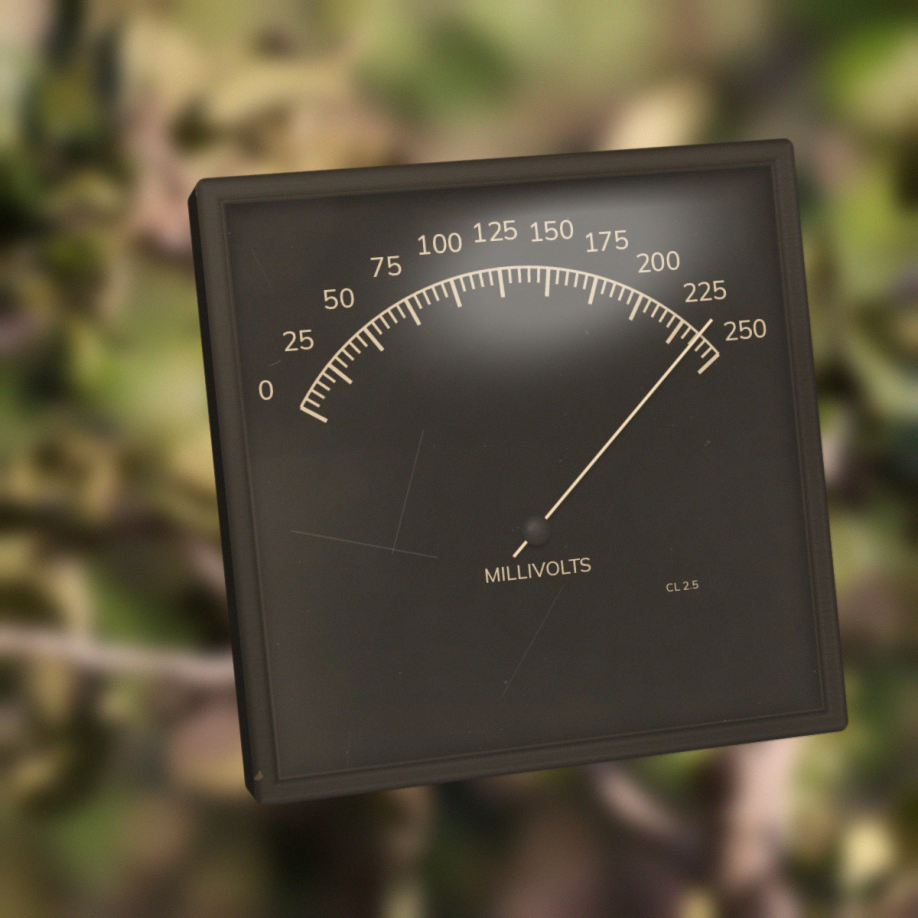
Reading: 235 (mV)
